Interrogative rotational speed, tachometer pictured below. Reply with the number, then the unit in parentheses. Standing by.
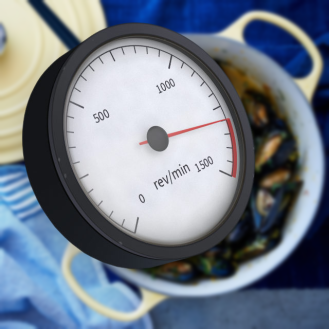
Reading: 1300 (rpm)
